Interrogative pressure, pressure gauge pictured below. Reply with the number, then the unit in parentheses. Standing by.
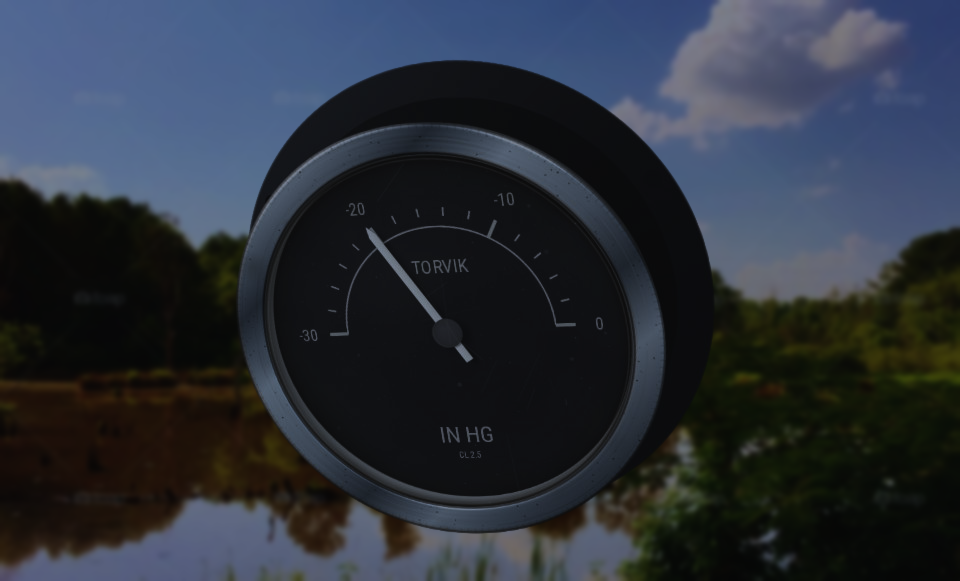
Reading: -20 (inHg)
